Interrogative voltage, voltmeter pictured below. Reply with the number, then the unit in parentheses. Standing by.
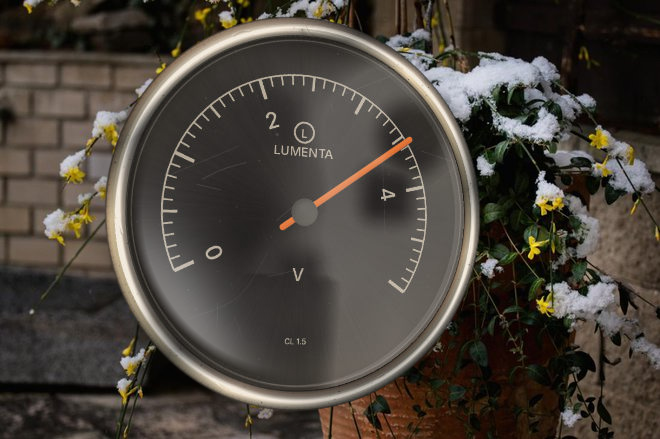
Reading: 3.55 (V)
